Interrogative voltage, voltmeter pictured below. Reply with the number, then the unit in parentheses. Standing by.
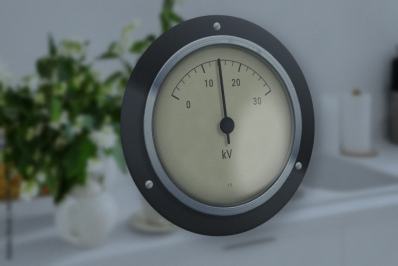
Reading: 14 (kV)
